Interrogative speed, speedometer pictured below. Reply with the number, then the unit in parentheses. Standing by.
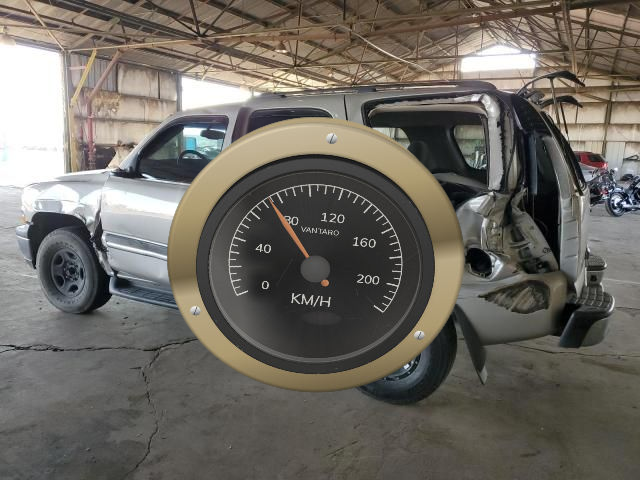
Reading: 75 (km/h)
